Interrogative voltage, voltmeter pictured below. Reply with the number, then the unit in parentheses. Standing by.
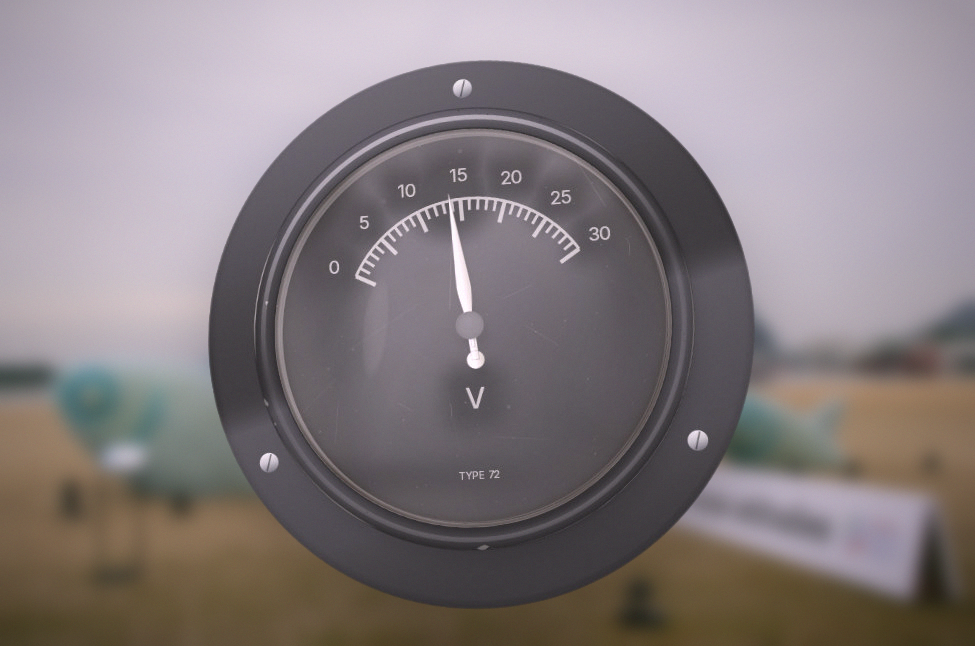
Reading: 14 (V)
